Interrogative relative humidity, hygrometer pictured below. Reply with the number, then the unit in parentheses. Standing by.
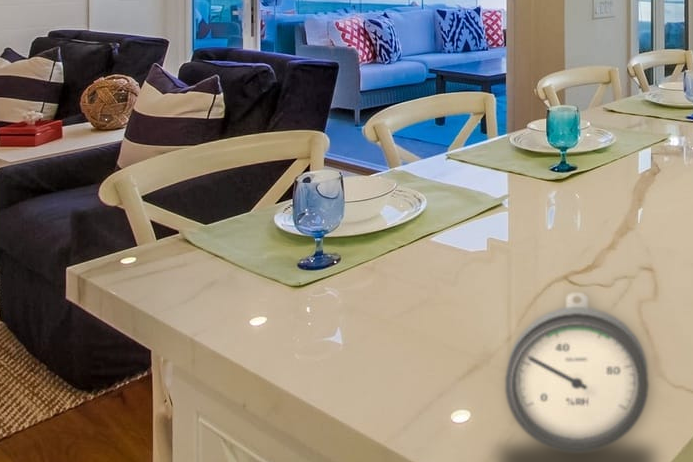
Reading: 24 (%)
